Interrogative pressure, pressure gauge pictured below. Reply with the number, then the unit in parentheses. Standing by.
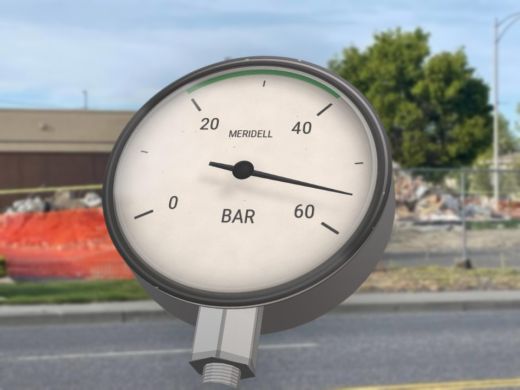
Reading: 55 (bar)
